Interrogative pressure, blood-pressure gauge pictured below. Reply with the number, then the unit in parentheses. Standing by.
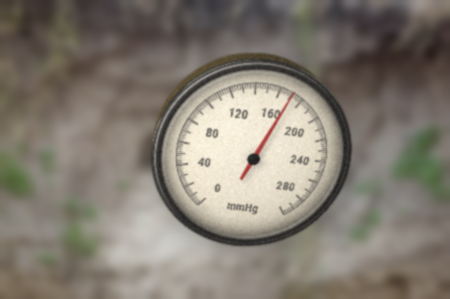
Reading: 170 (mmHg)
